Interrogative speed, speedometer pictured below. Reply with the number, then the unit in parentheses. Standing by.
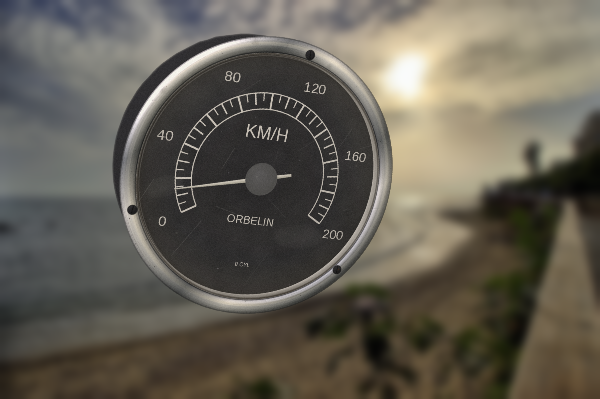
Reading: 15 (km/h)
